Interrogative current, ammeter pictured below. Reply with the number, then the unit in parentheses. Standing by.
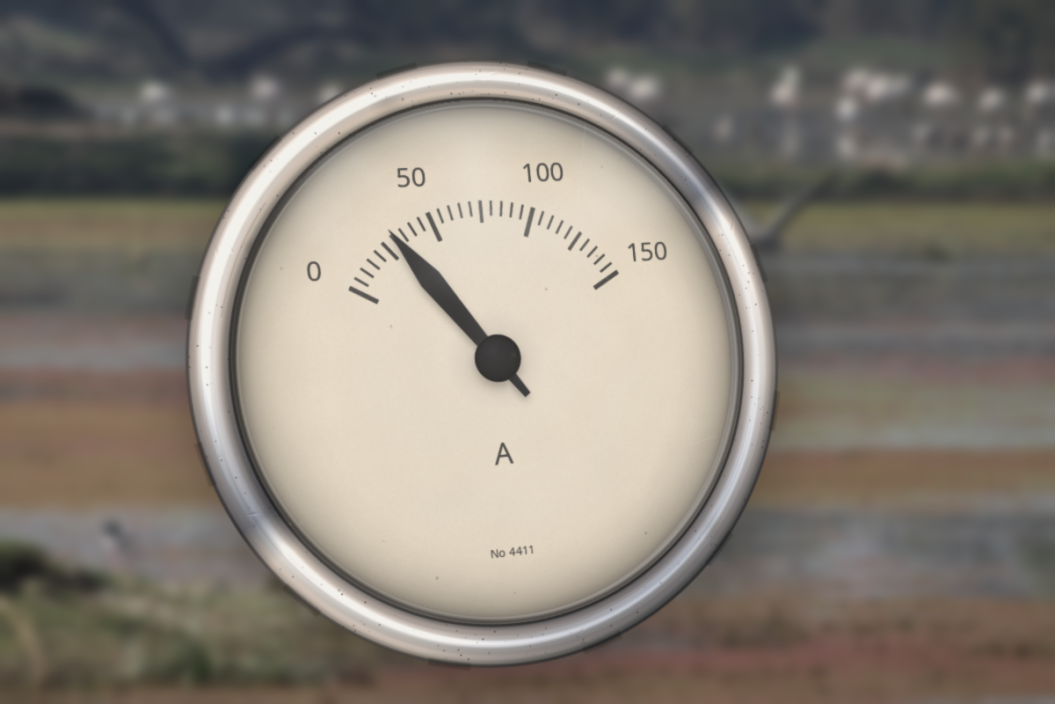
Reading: 30 (A)
